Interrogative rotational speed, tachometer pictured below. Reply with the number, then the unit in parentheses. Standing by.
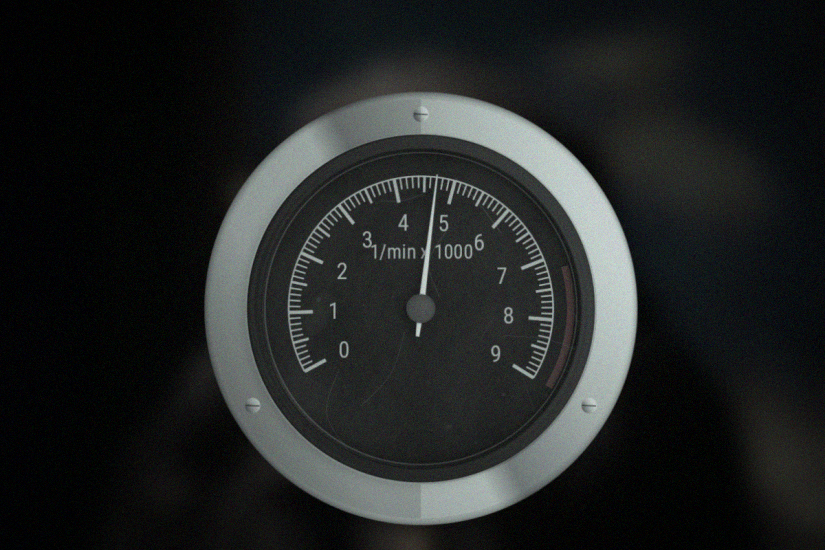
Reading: 4700 (rpm)
